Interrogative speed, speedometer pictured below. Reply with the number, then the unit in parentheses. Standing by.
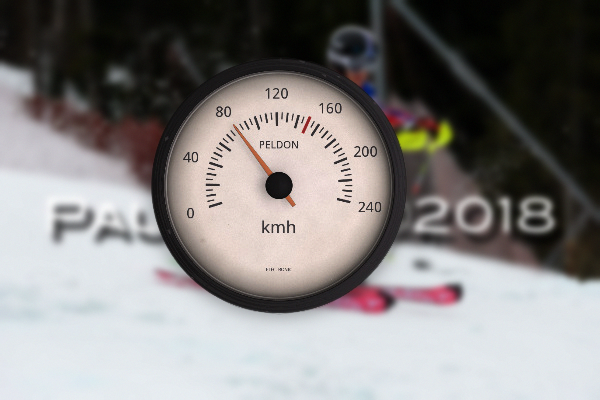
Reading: 80 (km/h)
